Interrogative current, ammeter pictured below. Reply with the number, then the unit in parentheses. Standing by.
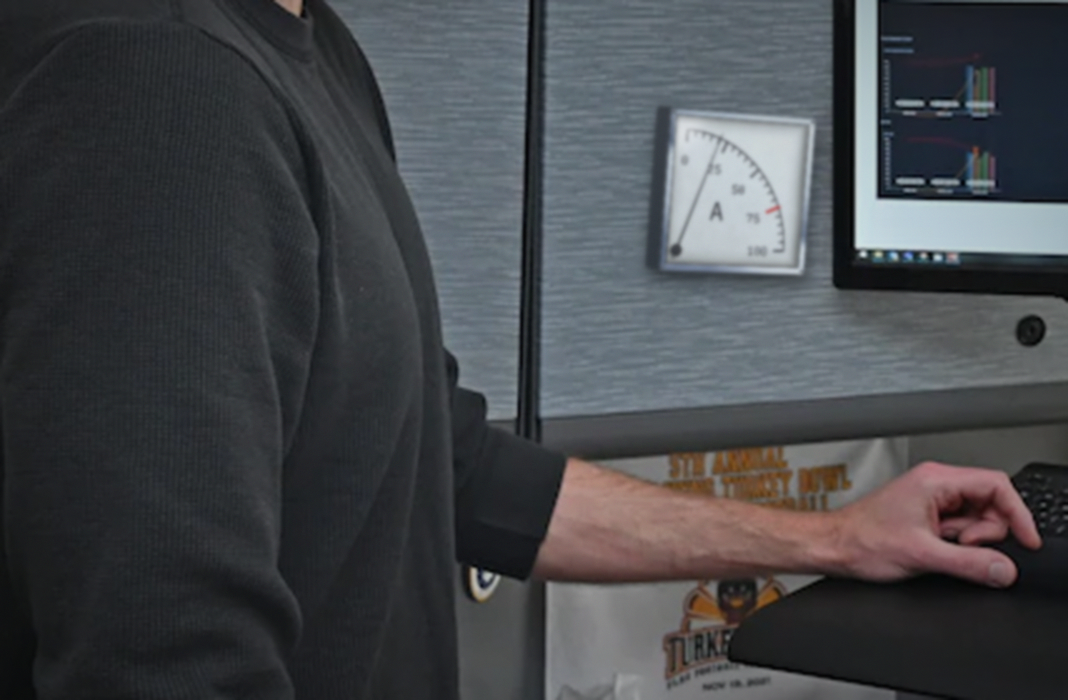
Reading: 20 (A)
